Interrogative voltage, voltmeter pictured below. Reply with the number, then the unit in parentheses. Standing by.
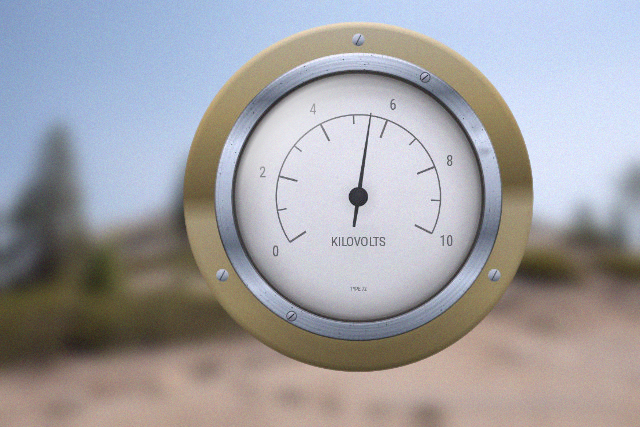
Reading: 5.5 (kV)
